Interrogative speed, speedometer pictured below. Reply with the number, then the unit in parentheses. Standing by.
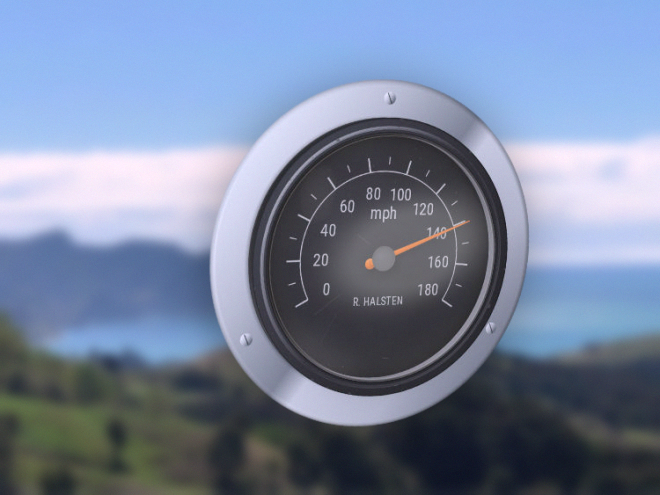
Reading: 140 (mph)
